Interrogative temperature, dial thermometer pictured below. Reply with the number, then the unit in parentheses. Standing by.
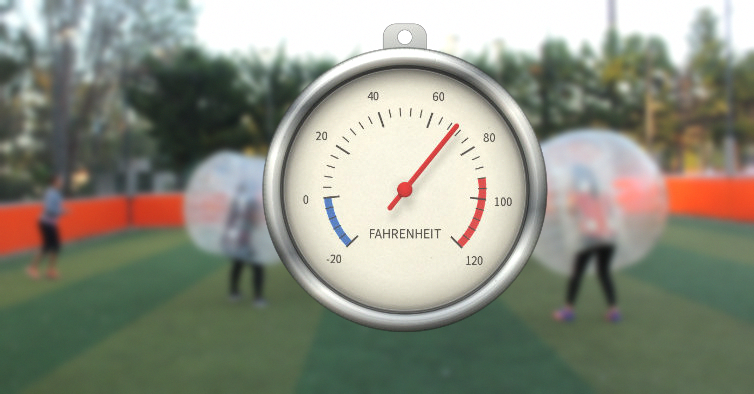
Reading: 70 (°F)
